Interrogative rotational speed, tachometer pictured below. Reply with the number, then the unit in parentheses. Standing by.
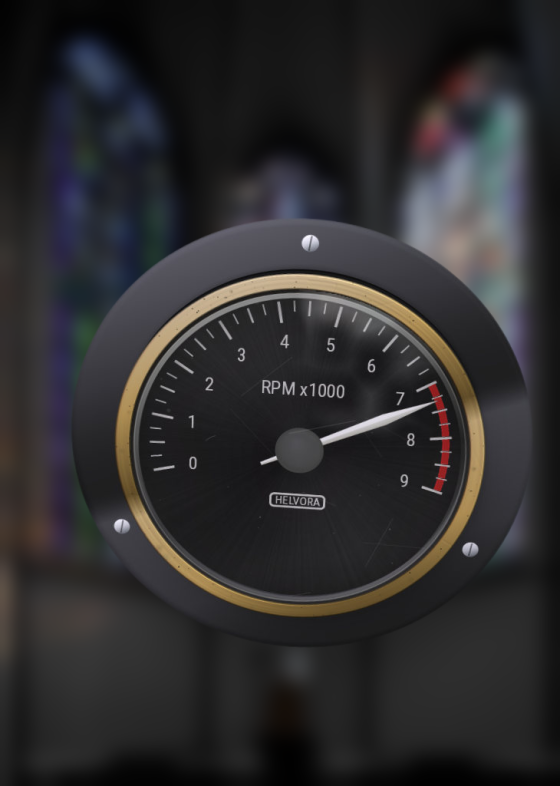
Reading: 7250 (rpm)
